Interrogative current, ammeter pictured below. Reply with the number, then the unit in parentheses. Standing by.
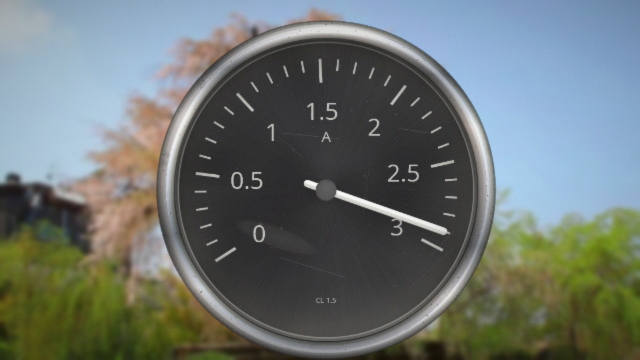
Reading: 2.9 (A)
